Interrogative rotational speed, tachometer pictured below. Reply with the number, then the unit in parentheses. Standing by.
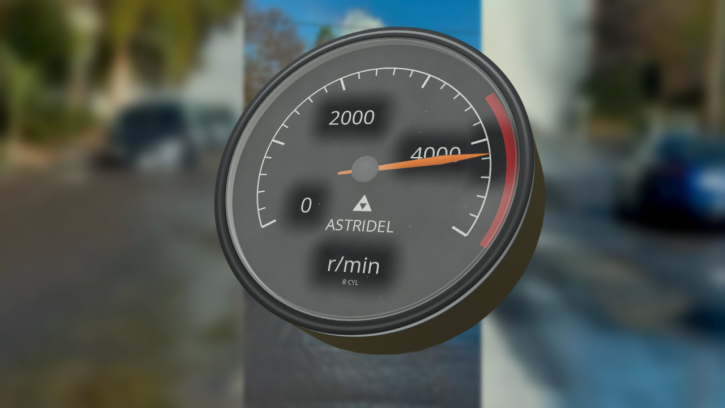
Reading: 4200 (rpm)
